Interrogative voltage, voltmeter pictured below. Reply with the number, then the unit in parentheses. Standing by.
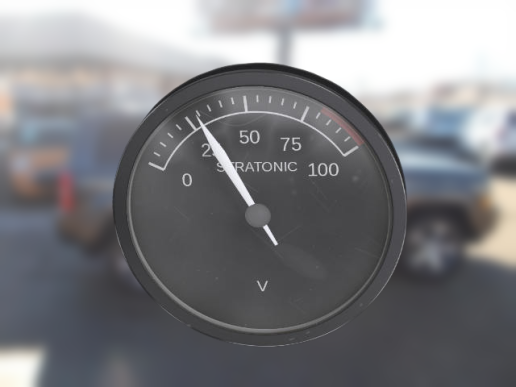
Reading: 30 (V)
